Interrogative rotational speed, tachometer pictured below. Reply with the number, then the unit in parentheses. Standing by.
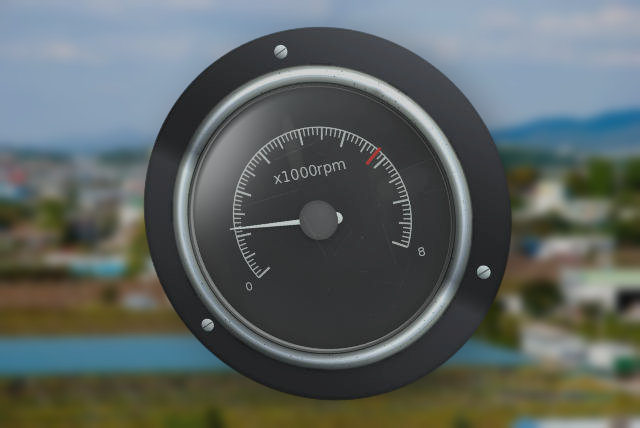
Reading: 1200 (rpm)
